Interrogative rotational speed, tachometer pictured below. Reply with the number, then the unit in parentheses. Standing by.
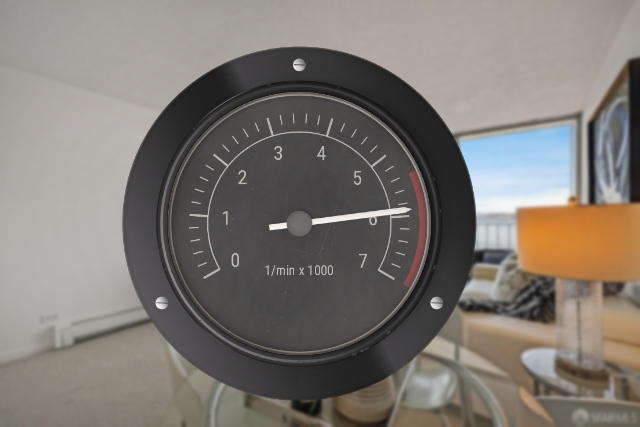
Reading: 5900 (rpm)
